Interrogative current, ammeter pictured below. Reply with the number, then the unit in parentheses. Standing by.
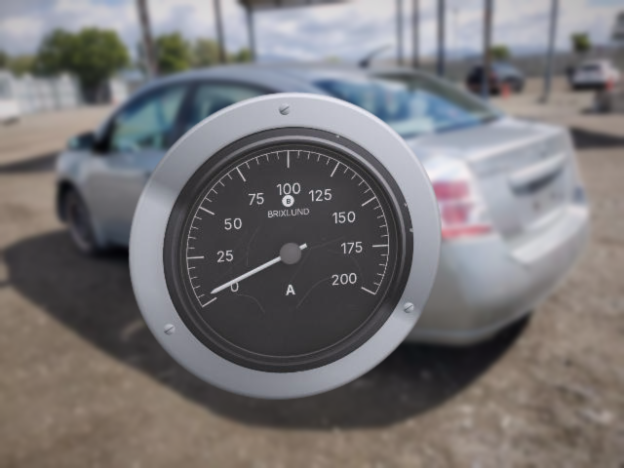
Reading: 5 (A)
